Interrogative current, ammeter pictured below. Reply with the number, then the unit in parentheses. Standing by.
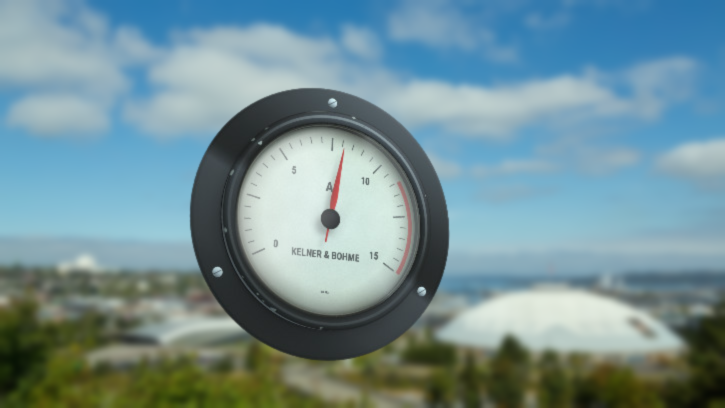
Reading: 8 (A)
